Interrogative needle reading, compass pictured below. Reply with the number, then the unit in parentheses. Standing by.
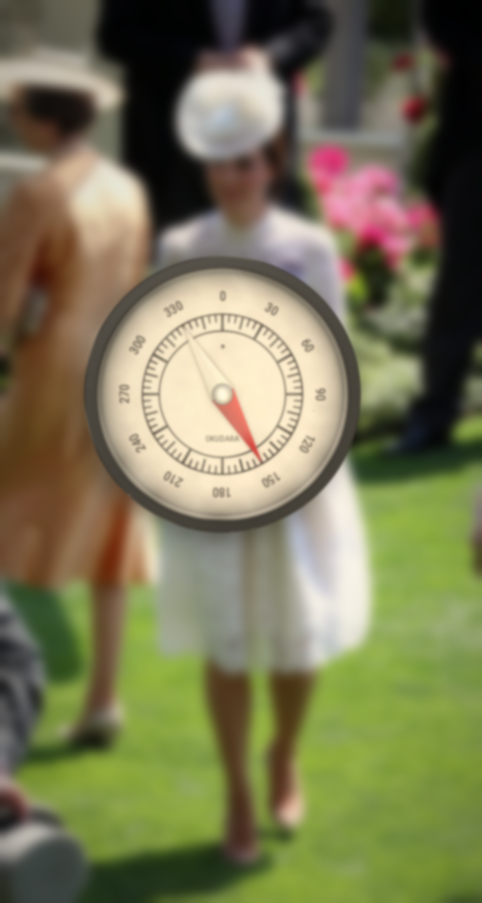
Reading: 150 (°)
